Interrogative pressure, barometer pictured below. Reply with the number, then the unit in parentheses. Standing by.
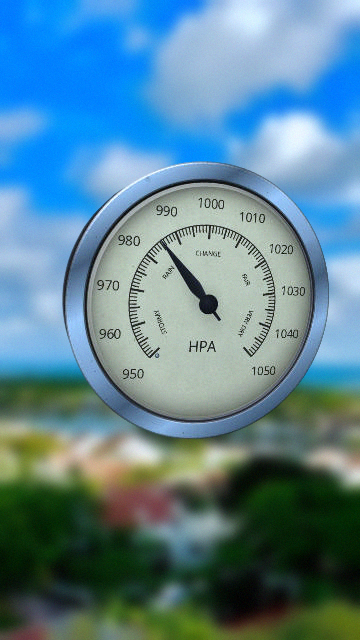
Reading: 985 (hPa)
